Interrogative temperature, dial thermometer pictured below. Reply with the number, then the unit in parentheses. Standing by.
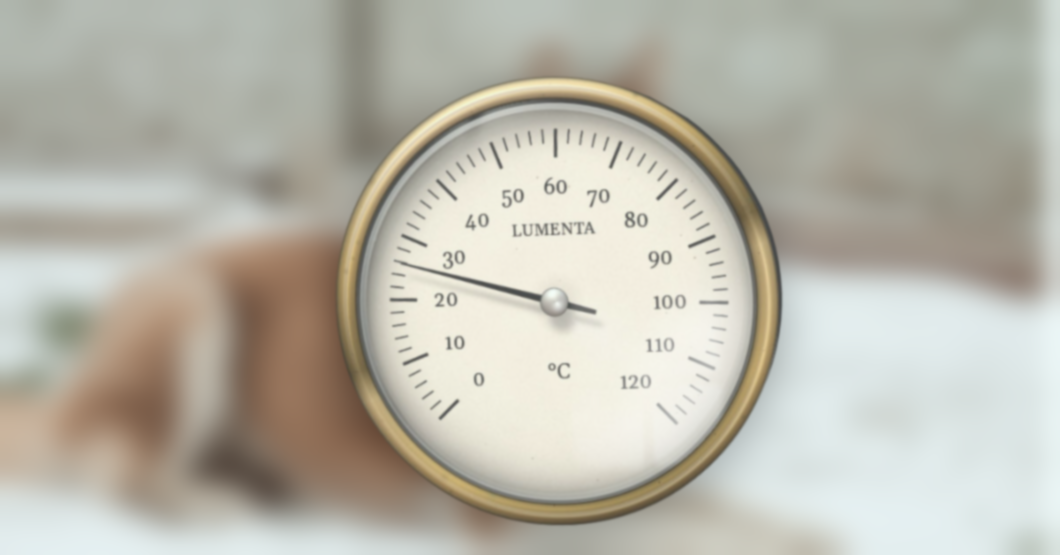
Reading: 26 (°C)
